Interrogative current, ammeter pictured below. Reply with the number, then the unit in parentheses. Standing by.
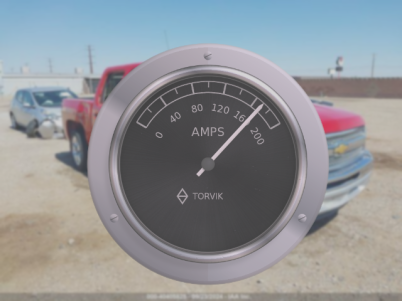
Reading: 170 (A)
